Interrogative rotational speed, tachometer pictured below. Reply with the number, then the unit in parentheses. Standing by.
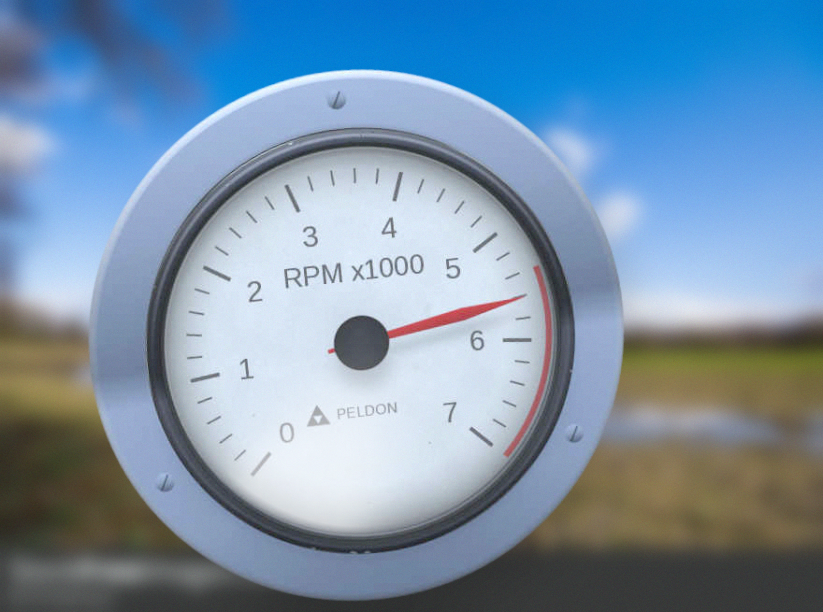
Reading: 5600 (rpm)
